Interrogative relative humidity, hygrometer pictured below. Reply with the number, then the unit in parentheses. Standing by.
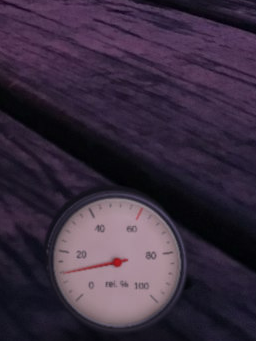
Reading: 12 (%)
